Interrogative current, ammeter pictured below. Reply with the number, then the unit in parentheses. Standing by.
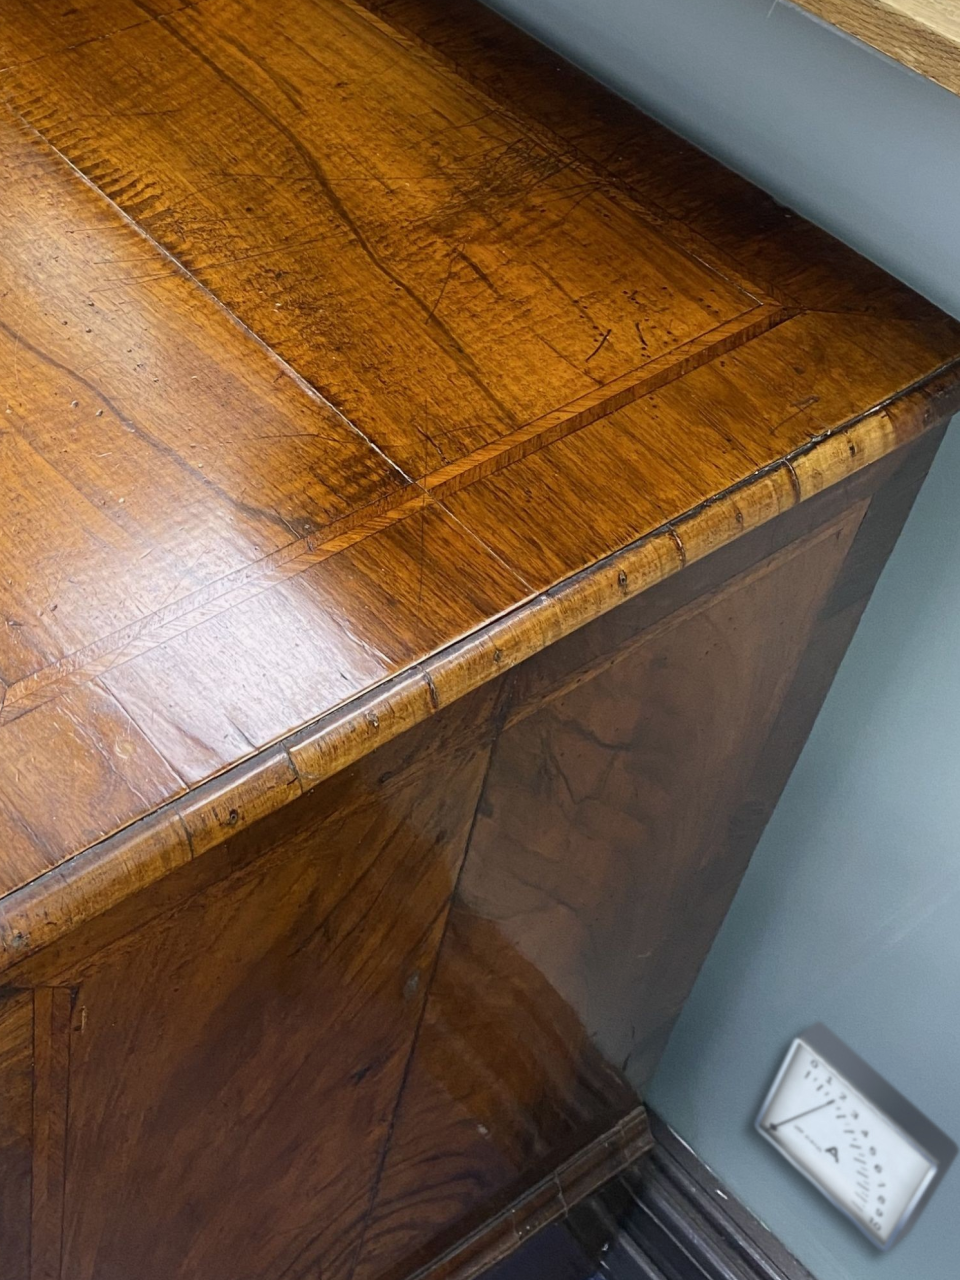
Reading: 2 (A)
